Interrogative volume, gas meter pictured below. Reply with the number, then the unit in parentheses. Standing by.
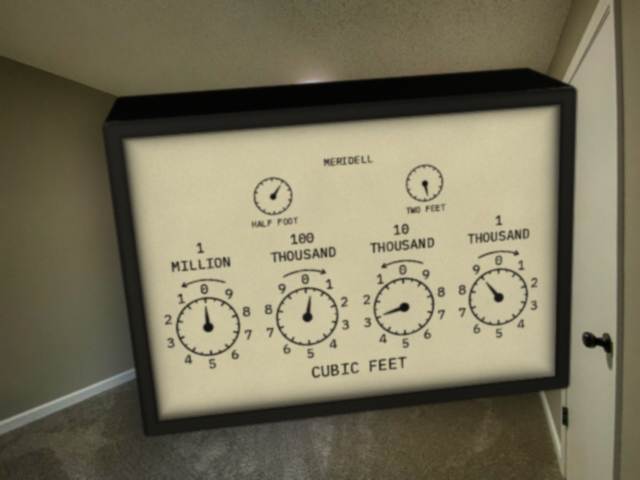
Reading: 2900 (ft³)
